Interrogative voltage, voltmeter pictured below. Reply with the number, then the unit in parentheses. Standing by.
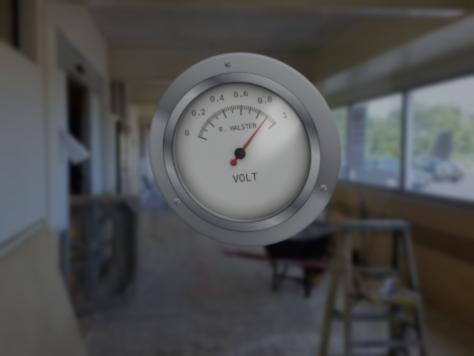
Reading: 0.9 (V)
